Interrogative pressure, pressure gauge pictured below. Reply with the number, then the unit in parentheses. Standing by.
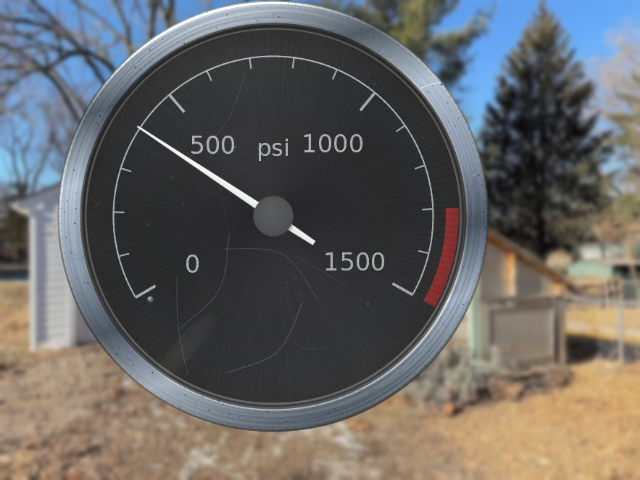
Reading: 400 (psi)
